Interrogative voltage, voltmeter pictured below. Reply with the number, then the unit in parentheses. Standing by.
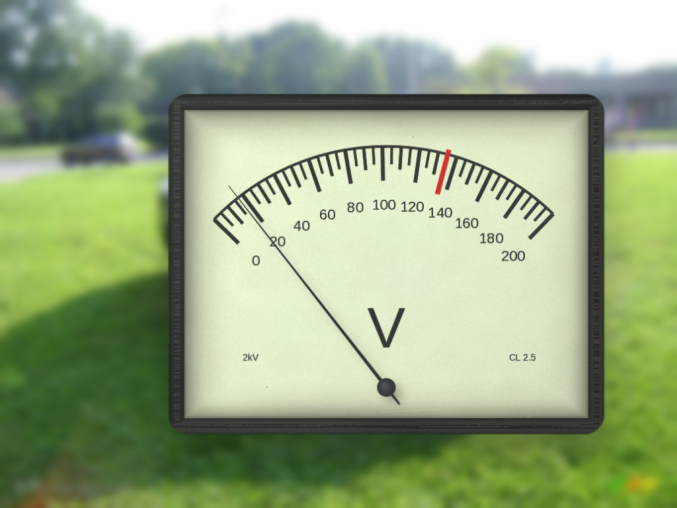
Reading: 17.5 (V)
